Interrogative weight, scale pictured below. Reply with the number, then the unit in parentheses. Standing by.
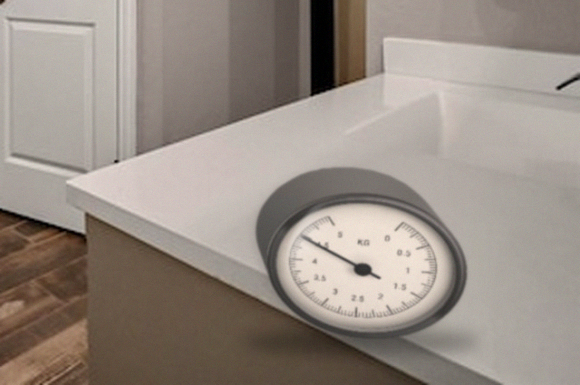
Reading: 4.5 (kg)
